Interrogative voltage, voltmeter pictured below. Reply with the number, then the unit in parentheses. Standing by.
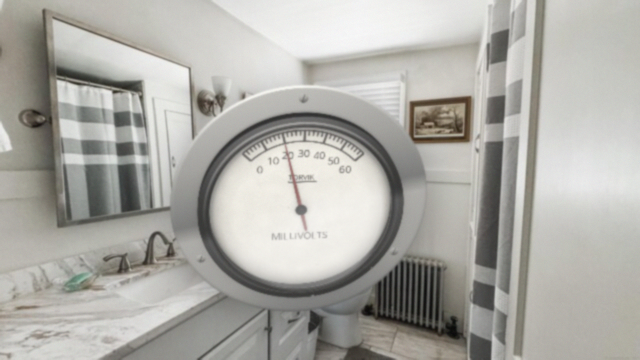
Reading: 20 (mV)
